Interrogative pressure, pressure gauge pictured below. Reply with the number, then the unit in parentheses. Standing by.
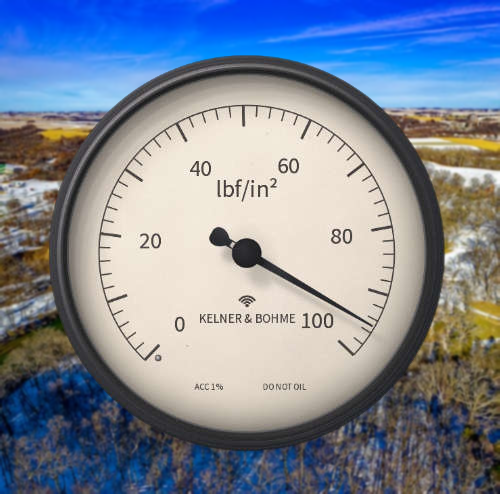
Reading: 95 (psi)
